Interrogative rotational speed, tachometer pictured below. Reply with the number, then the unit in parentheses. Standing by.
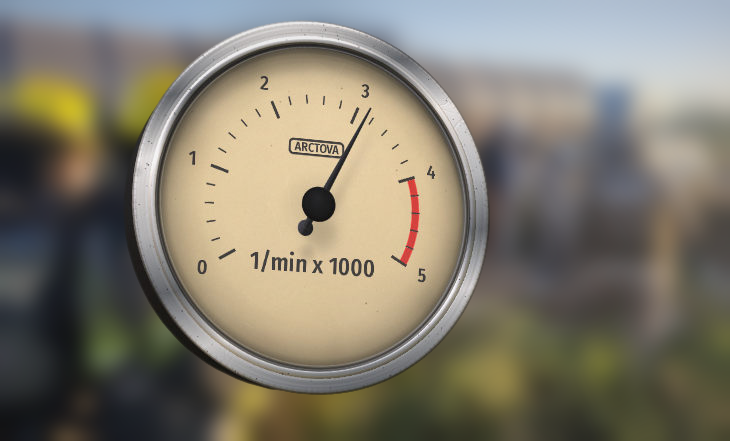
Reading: 3100 (rpm)
